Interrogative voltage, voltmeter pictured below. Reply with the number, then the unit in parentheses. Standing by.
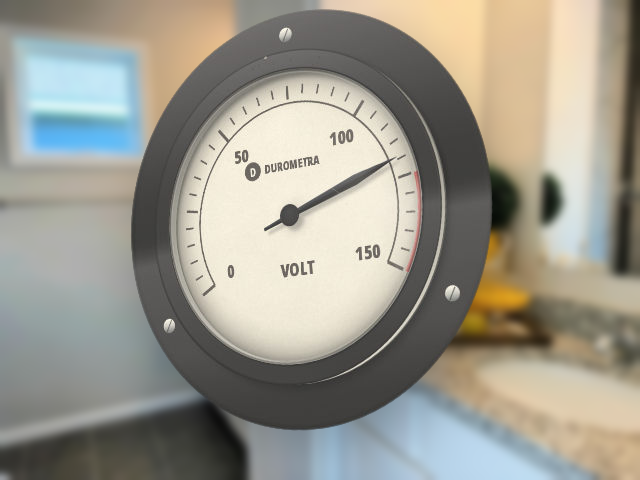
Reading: 120 (V)
